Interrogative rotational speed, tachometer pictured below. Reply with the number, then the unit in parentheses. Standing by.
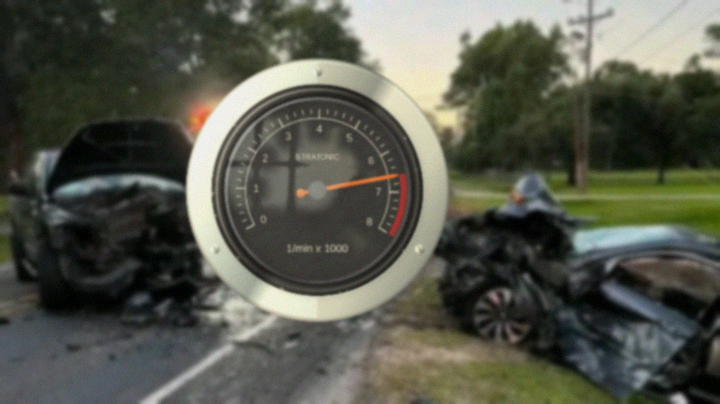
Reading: 6600 (rpm)
